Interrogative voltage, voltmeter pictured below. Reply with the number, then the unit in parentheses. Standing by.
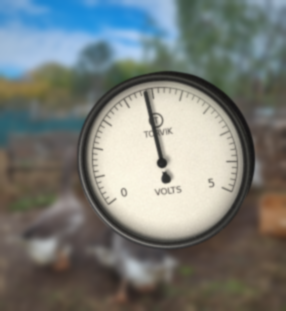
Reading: 2.4 (V)
